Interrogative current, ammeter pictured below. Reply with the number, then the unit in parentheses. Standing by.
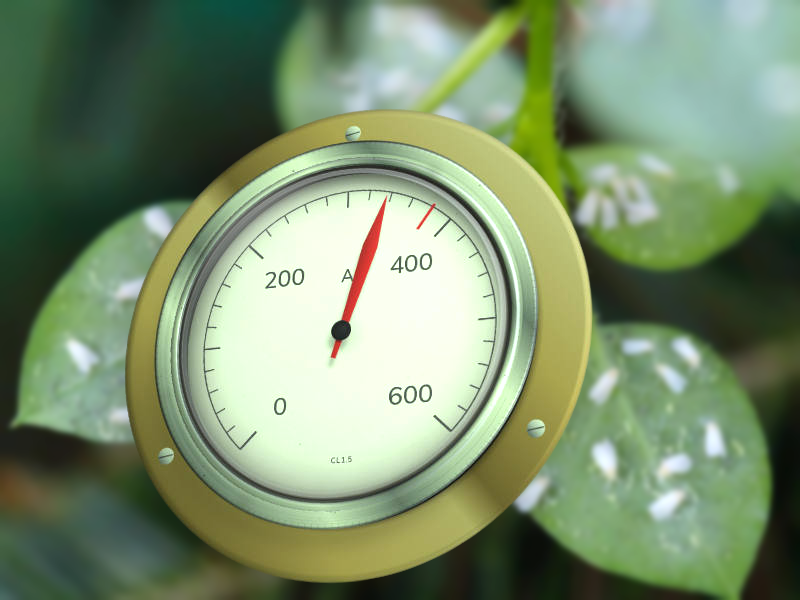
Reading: 340 (A)
